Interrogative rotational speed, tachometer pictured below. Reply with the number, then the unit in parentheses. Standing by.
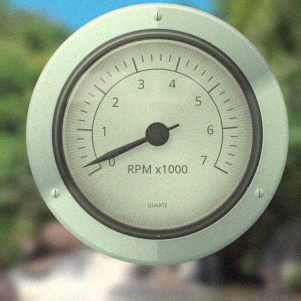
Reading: 200 (rpm)
